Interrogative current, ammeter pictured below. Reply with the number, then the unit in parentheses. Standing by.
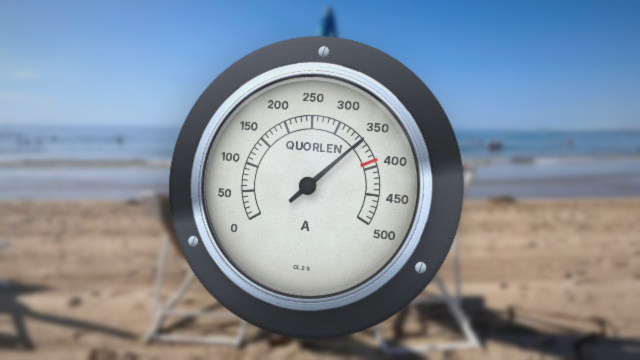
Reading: 350 (A)
